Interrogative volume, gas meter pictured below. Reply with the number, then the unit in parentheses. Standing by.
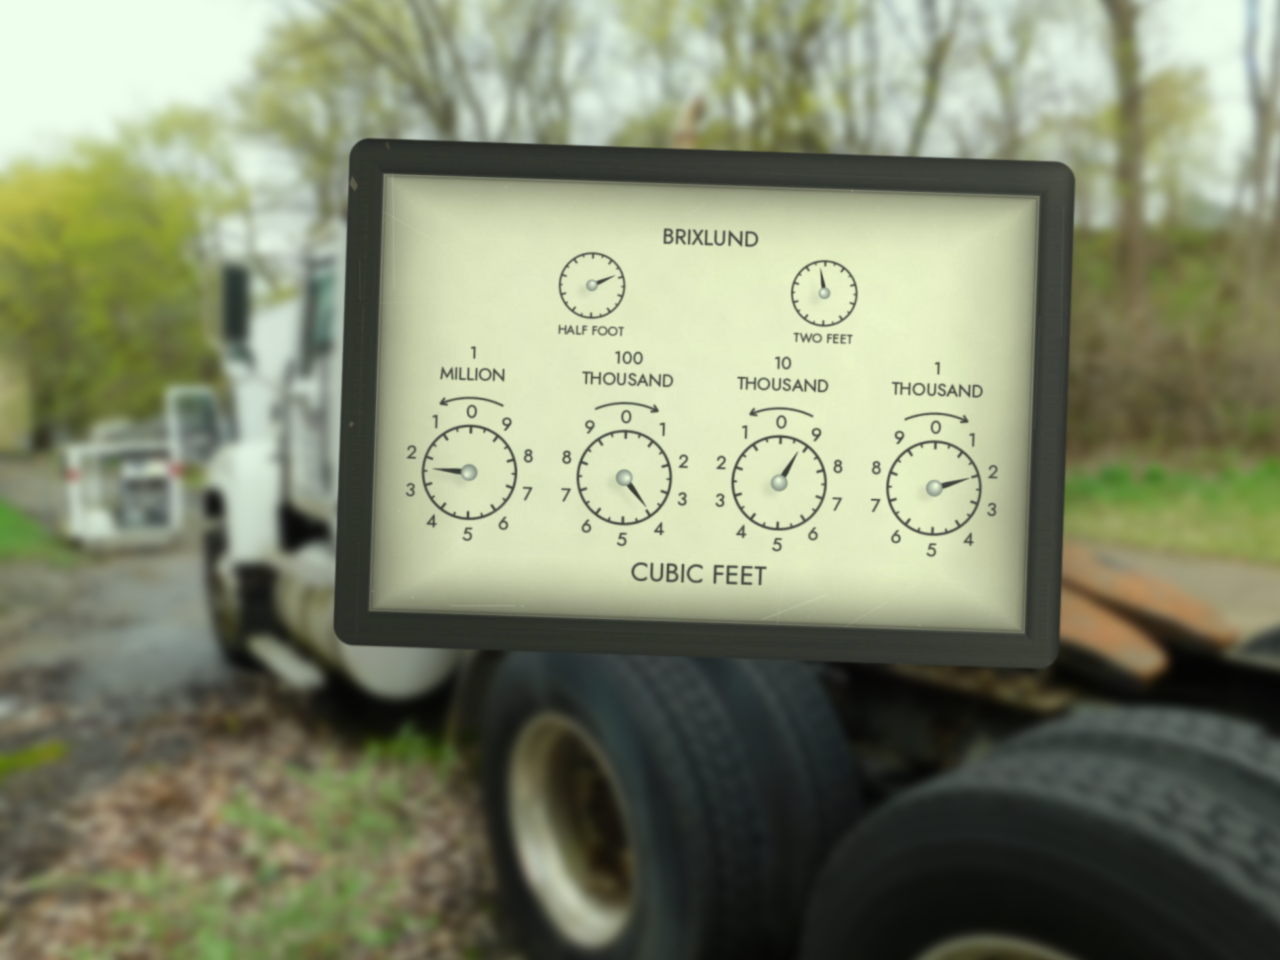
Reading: 239200 (ft³)
